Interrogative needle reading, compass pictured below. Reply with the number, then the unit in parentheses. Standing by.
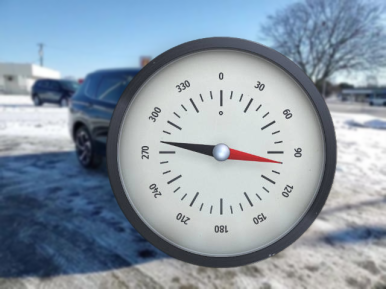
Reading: 100 (°)
